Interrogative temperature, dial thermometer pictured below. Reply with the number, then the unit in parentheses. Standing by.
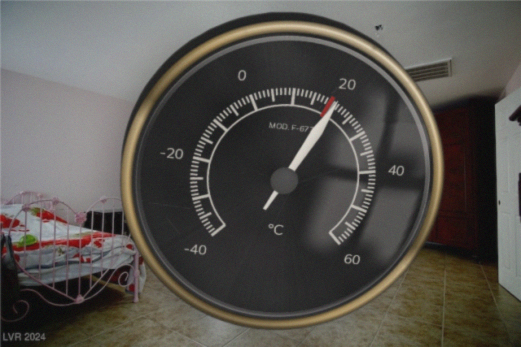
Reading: 20 (°C)
